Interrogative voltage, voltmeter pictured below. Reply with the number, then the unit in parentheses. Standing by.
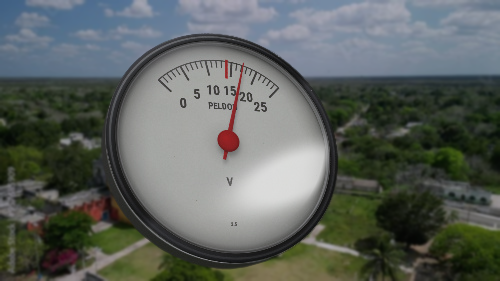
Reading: 17 (V)
